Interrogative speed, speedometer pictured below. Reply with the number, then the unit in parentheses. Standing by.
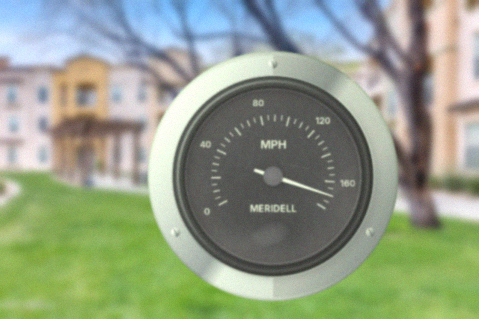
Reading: 170 (mph)
